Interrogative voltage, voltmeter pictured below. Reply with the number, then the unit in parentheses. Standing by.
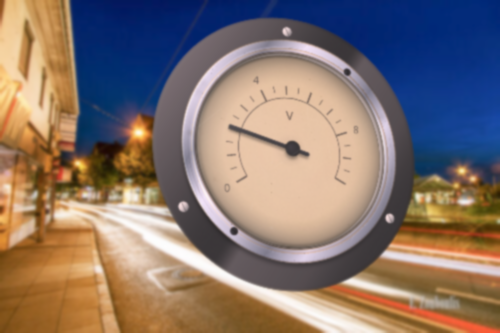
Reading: 2 (V)
